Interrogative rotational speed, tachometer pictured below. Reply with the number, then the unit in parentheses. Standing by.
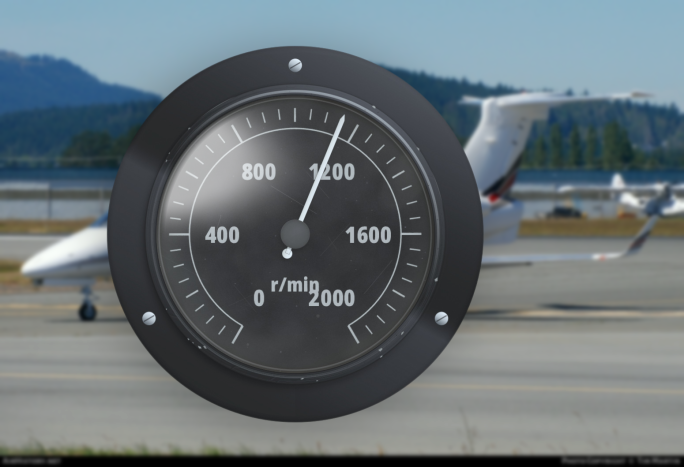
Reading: 1150 (rpm)
